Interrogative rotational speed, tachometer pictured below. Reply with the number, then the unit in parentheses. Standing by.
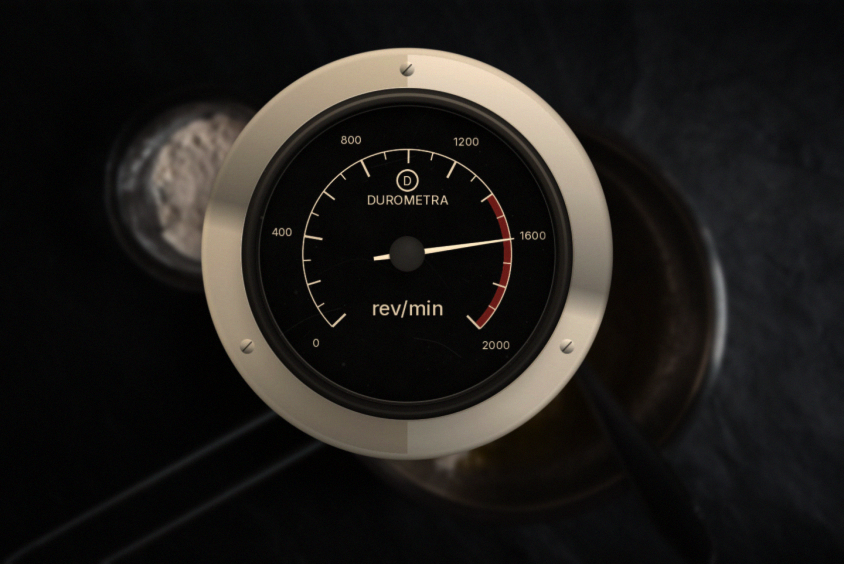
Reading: 1600 (rpm)
